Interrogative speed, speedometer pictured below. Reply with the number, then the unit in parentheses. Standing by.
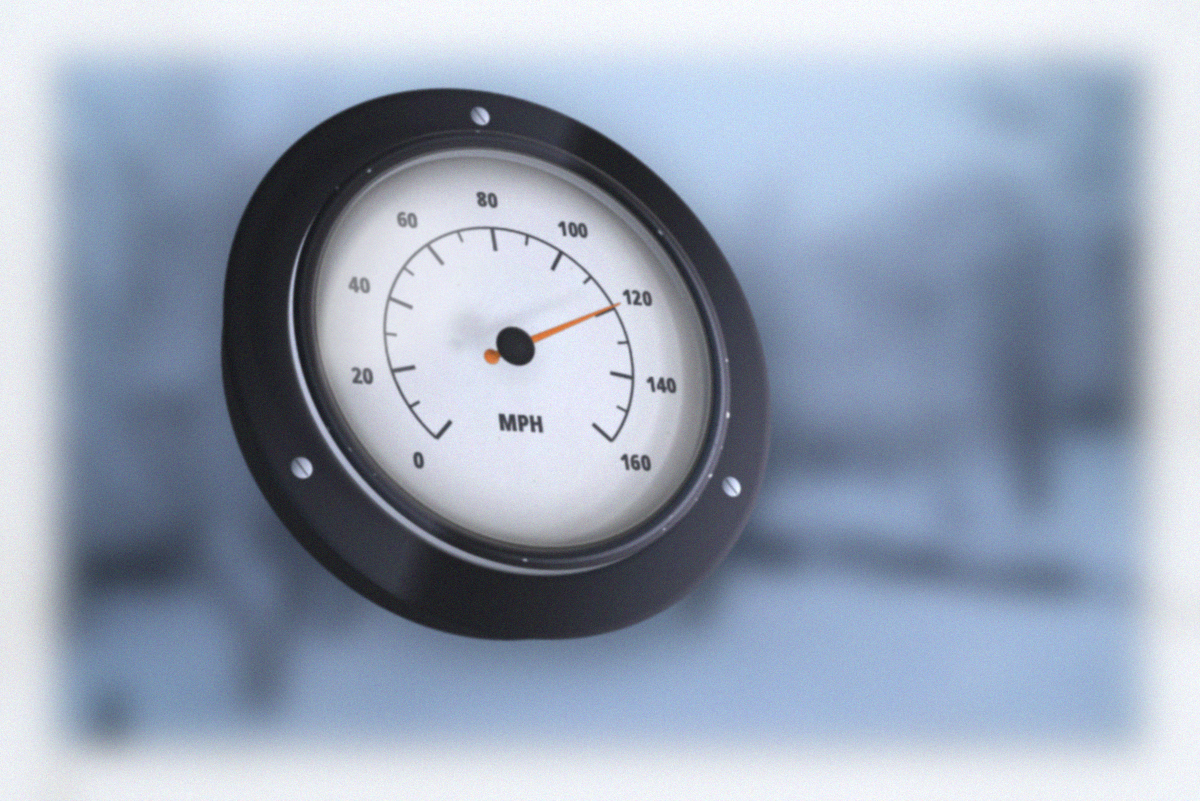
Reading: 120 (mph)
